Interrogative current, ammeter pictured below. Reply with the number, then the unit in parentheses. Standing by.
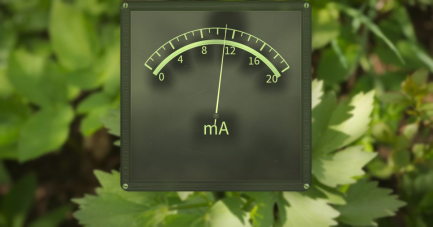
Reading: 11 (mA)
